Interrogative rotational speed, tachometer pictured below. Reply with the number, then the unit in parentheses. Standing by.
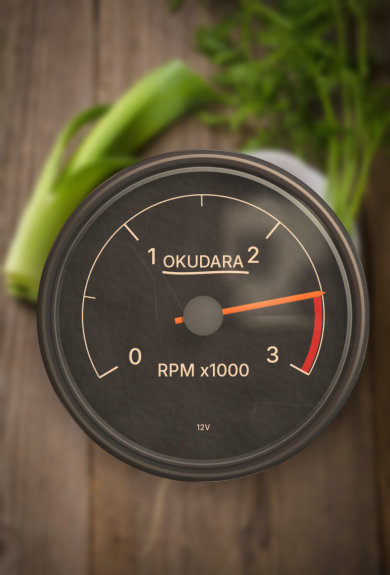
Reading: 2500 (rpm)
